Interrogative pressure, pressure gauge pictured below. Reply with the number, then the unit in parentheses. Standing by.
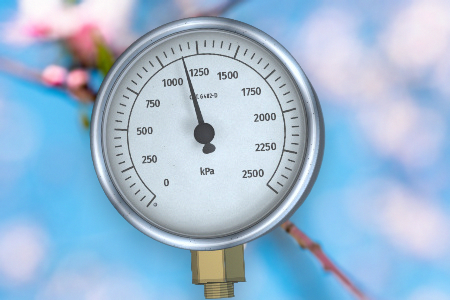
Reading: 1150 (kPa)
